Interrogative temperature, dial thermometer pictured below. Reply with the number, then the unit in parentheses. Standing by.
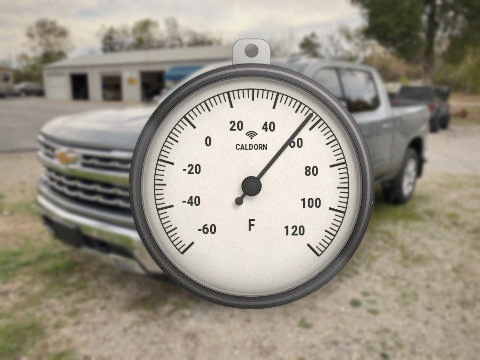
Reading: 56 (°F)
